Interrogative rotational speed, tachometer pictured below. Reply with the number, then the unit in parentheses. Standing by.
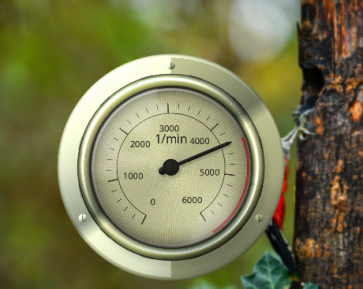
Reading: 4400 (rpm)
